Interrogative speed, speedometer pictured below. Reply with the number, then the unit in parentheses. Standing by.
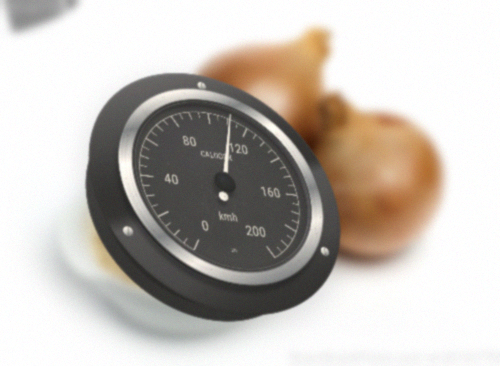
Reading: 110 (km/h)
